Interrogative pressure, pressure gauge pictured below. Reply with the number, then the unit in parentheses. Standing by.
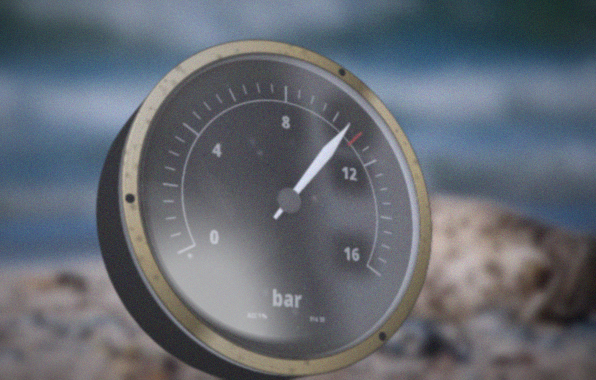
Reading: 10.5 (bar)
